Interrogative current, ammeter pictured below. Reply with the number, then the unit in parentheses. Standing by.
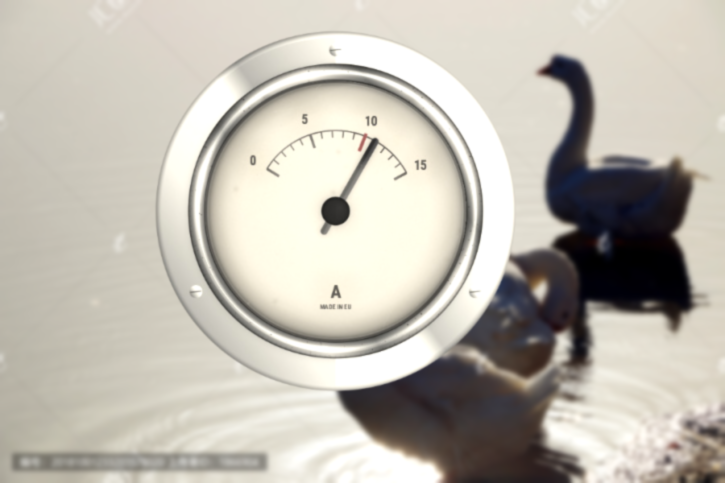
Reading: 11 (A)
